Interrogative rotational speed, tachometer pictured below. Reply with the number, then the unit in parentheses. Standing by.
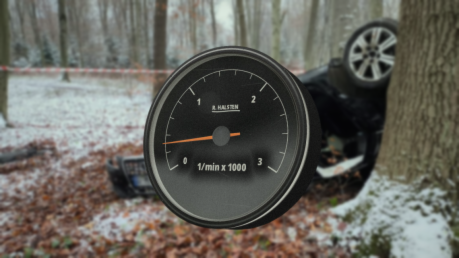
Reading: 300 (rpm)
